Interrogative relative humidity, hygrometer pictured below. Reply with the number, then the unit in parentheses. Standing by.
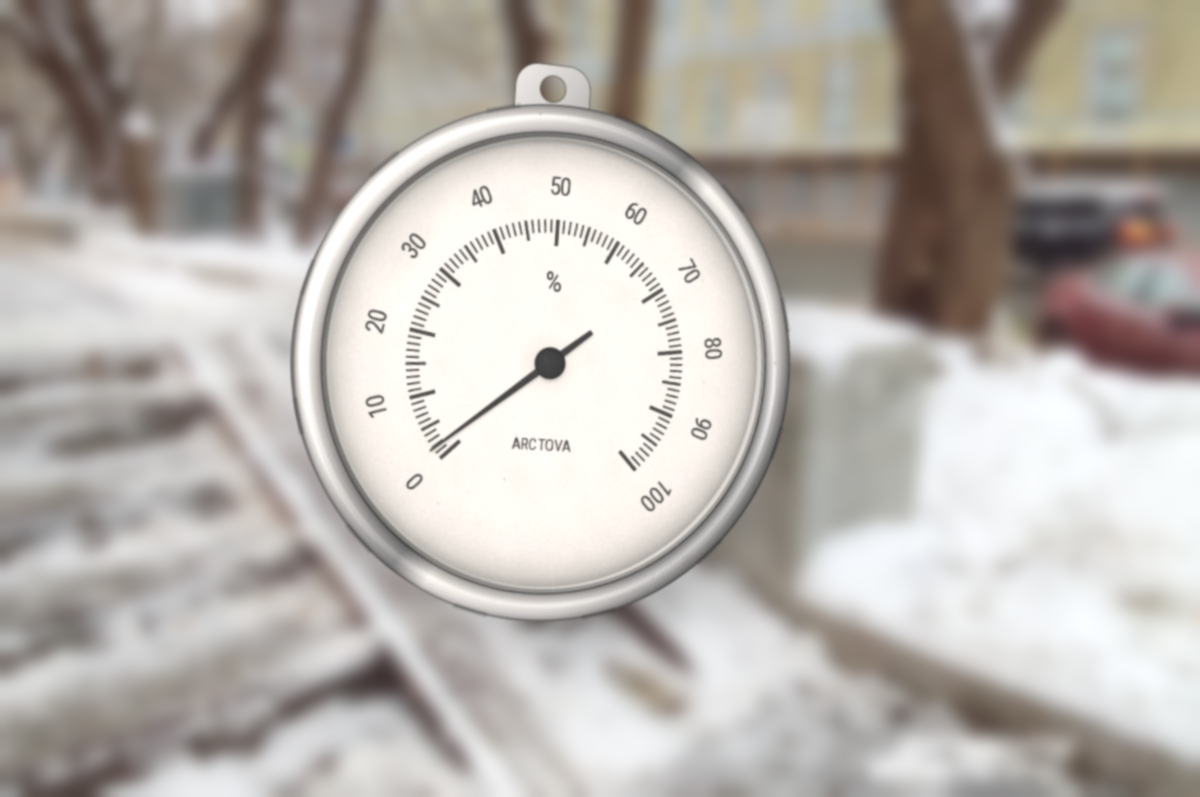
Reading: 2 (%)
